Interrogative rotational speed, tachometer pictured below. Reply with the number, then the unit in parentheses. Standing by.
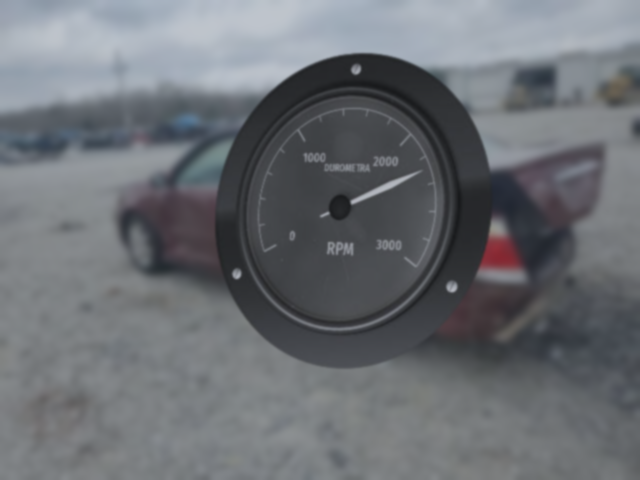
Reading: 2300 (rpm)
